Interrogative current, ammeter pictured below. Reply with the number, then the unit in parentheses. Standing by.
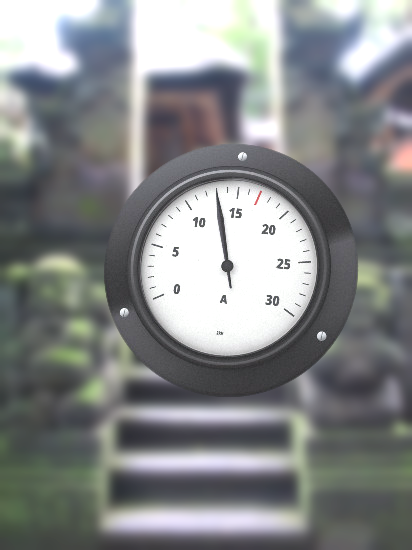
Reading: 13 (A)
